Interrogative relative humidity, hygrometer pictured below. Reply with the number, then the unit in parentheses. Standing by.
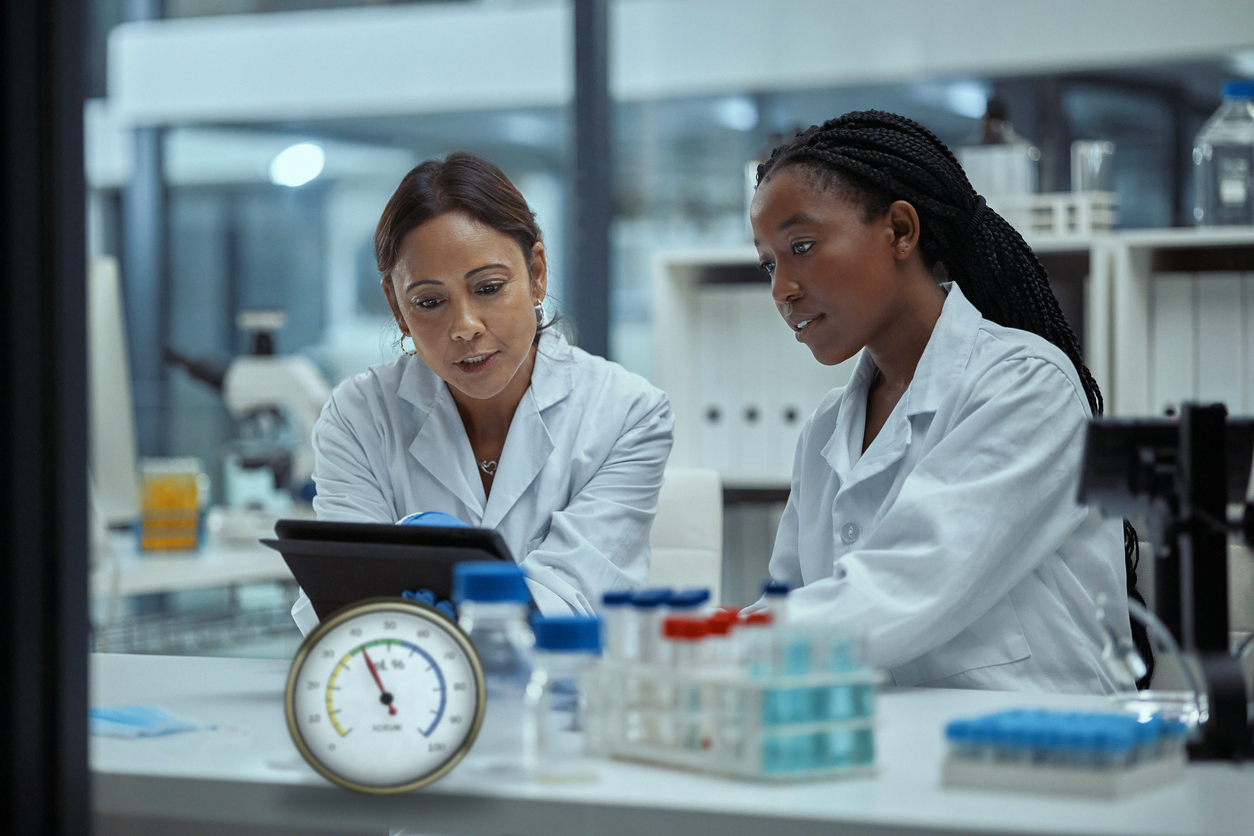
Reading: 40 (%)
